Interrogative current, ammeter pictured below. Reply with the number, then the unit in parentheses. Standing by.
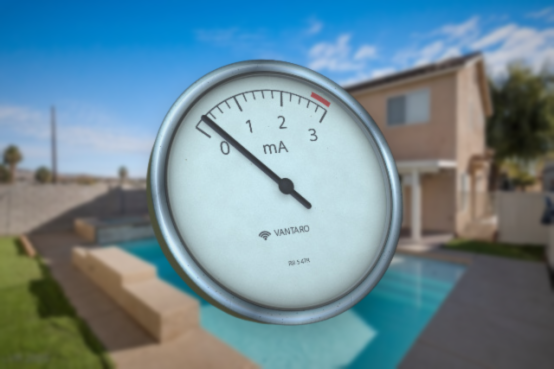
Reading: 0.2 (mA)
